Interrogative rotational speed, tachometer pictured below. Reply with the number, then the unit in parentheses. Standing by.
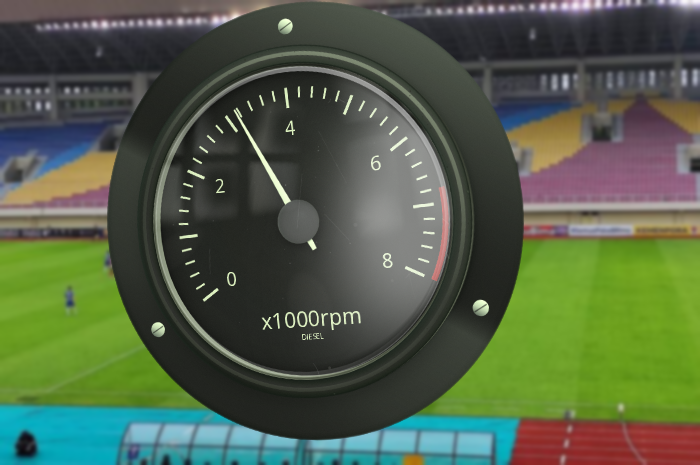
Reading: 3200 (rpm)
